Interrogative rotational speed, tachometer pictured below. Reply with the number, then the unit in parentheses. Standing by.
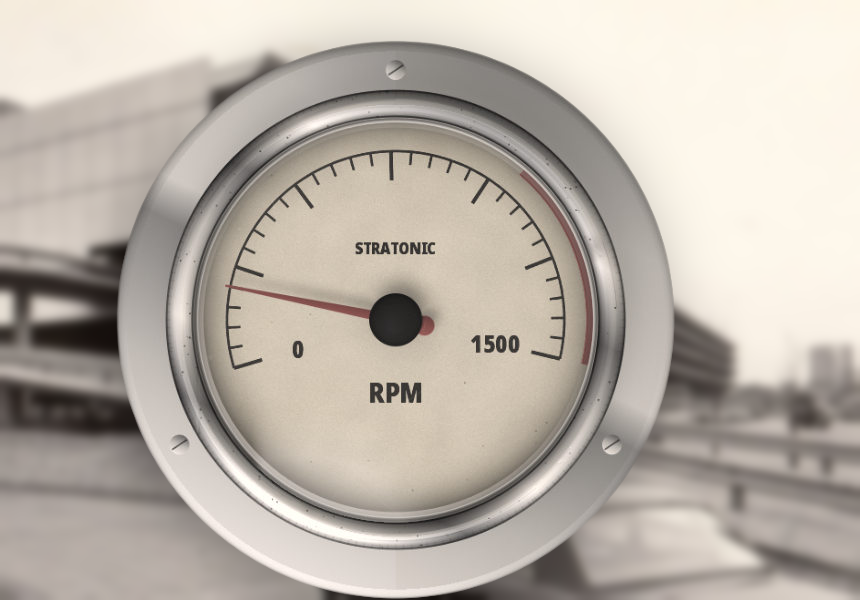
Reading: 200 (rpm)
